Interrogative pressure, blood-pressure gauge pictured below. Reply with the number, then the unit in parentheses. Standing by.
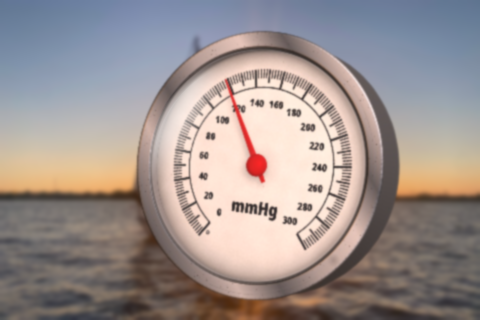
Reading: 120 (mmHg)
